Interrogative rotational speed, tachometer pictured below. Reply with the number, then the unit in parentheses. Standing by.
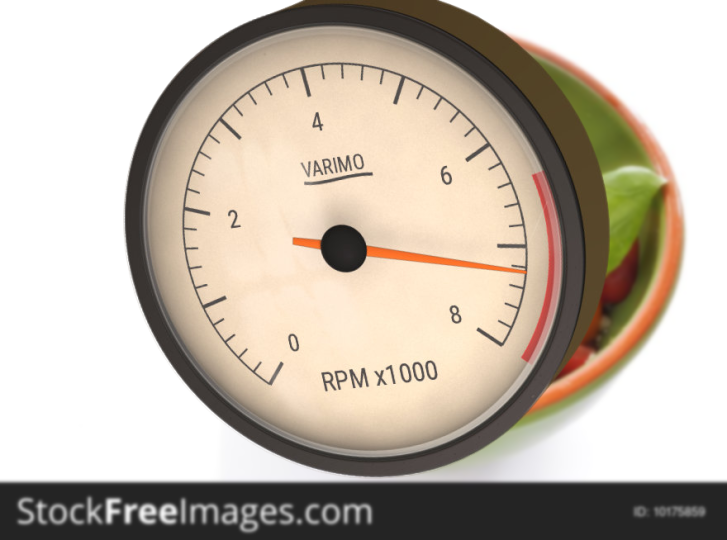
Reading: 7200 (rpm)
